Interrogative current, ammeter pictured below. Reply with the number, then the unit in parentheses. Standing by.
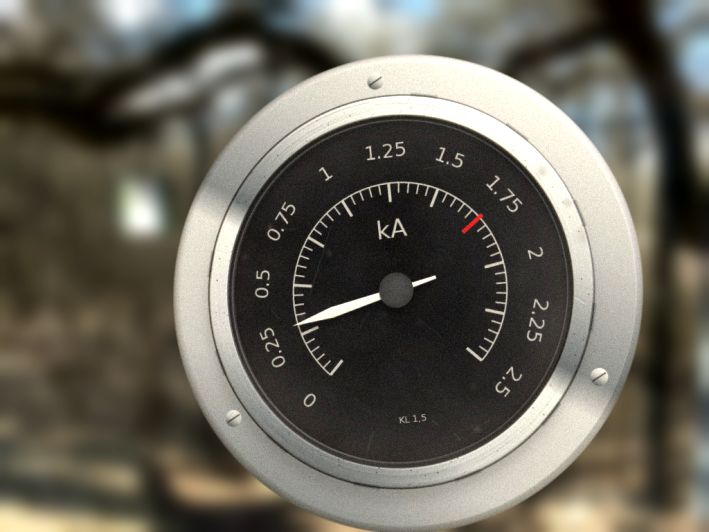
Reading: 0.3 (kA)
